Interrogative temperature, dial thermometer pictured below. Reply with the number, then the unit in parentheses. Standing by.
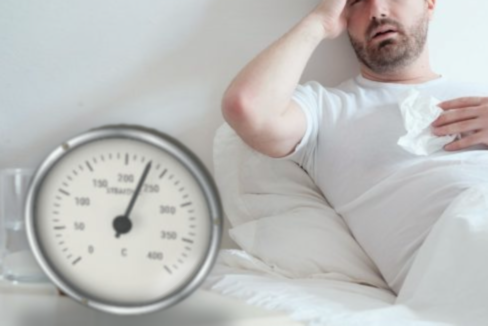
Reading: 230 (°C)
